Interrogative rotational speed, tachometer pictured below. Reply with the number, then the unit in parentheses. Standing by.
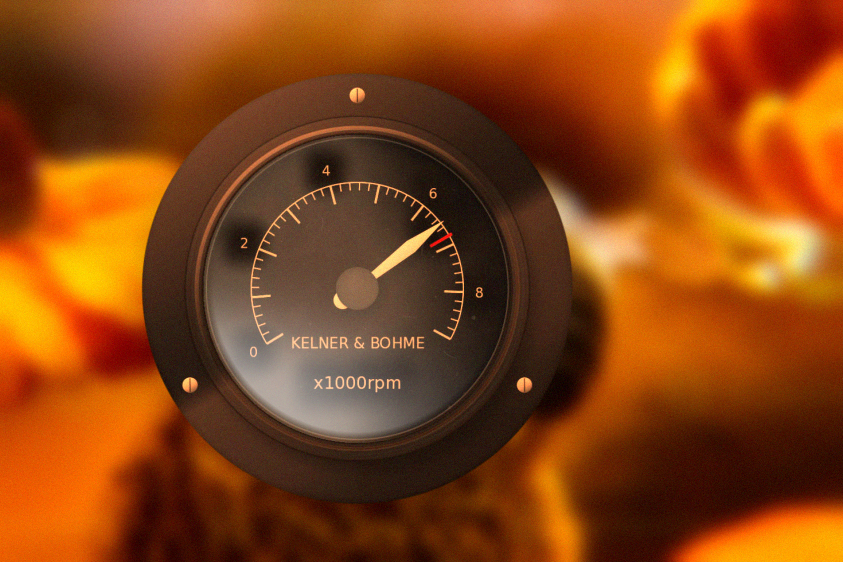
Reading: 6500 (rpm)
